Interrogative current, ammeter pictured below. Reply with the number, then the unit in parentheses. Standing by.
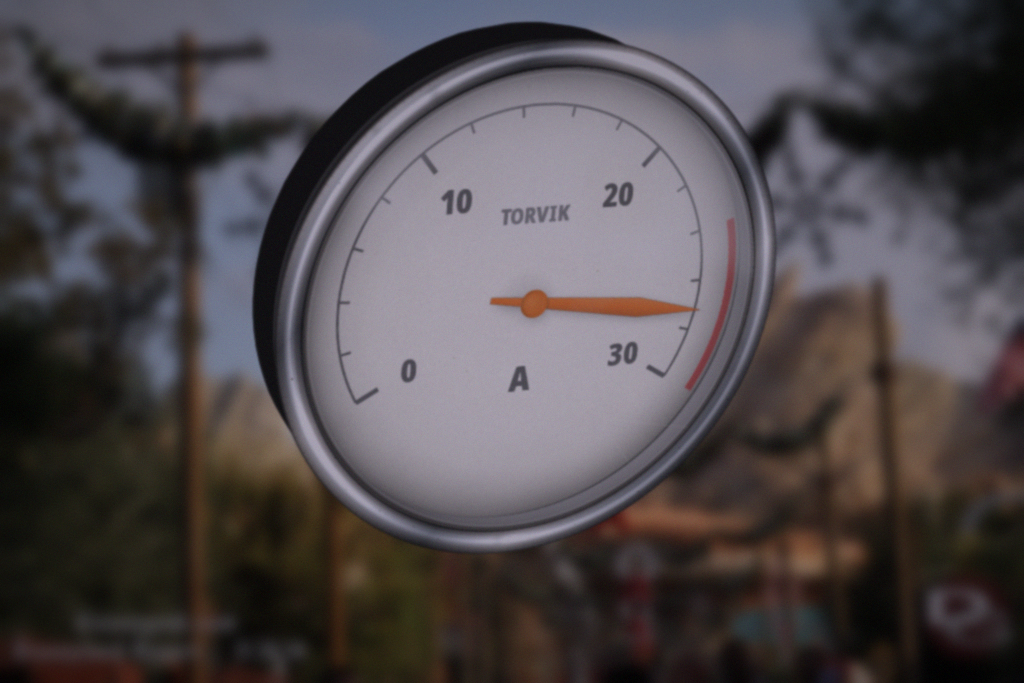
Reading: 27 (A)
